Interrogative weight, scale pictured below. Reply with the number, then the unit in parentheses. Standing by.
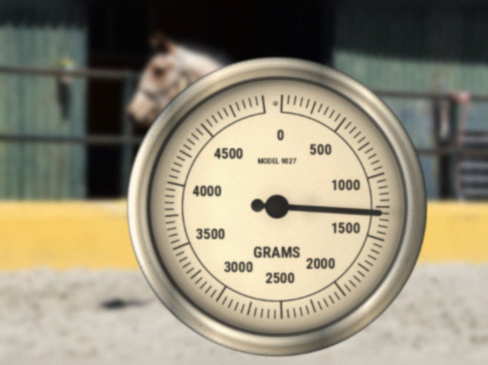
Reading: 1300 (g)
